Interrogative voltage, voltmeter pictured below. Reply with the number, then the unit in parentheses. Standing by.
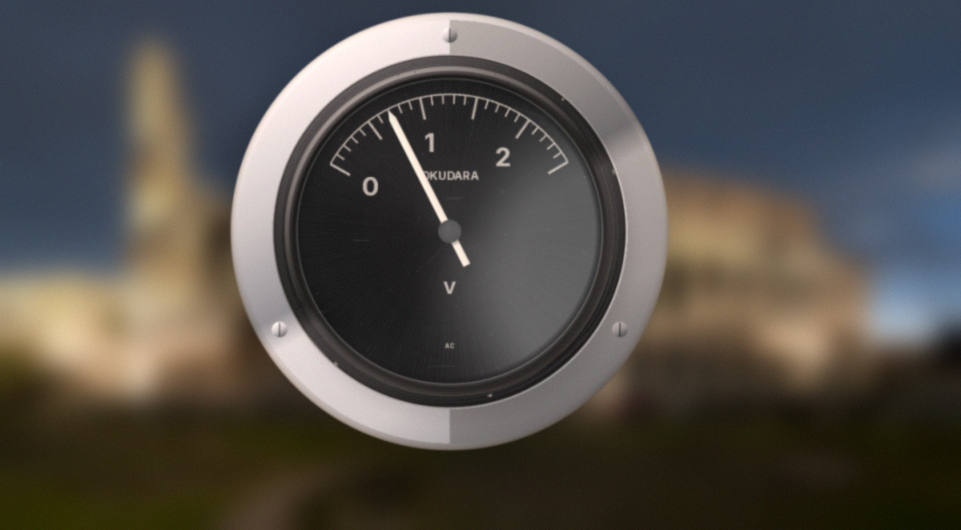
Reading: 0.7 (V)
